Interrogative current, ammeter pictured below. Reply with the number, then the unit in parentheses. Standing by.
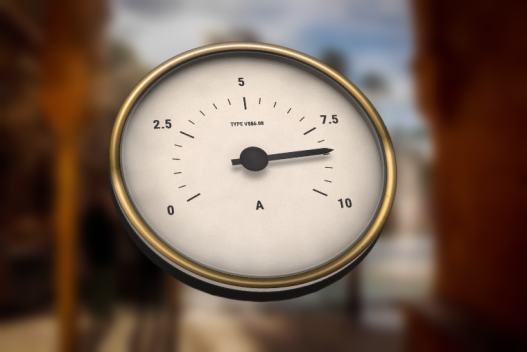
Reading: 8.5 (A)
